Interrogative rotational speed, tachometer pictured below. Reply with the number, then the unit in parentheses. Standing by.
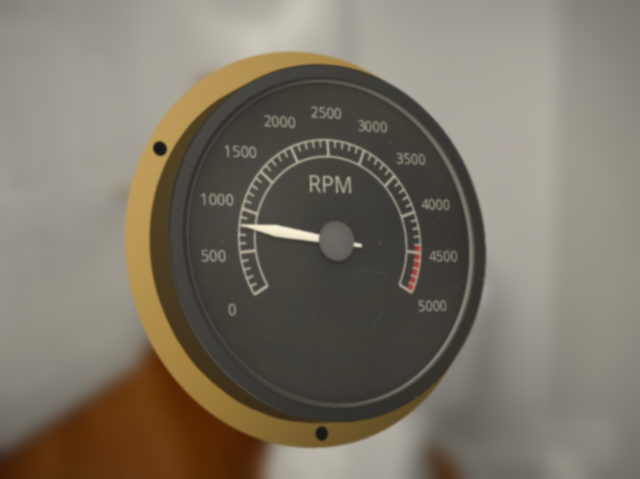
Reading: 800 (rpm)
